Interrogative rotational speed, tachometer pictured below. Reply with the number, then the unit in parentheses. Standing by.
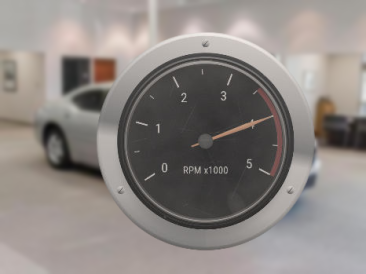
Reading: 4000 (rpm)
